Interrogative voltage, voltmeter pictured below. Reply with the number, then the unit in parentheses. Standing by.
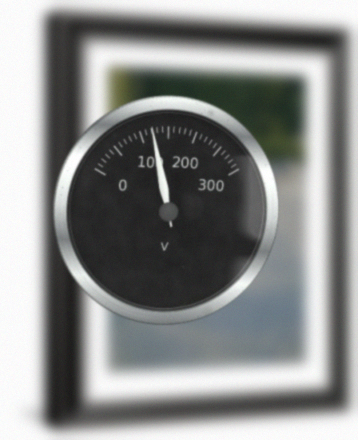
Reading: 120 (V)
